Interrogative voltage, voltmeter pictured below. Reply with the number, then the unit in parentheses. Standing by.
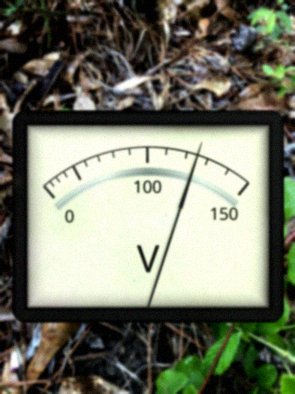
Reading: 125 (V)
